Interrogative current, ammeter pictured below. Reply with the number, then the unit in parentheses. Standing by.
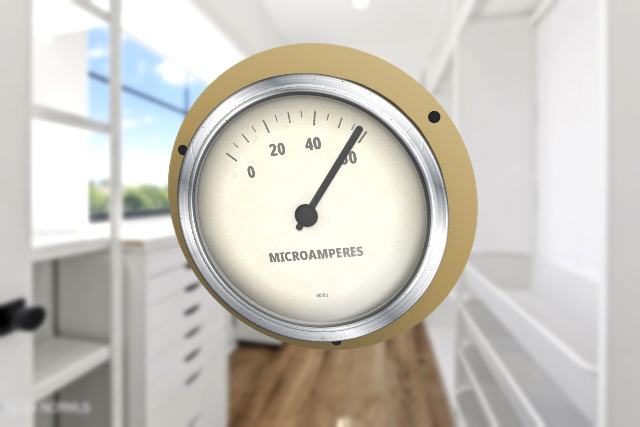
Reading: 57.5 (µA)
